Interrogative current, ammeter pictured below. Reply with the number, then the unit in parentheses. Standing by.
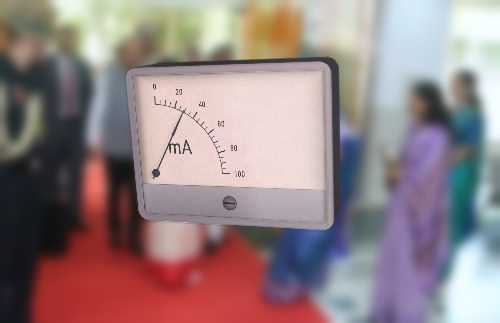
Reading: 30 (mA)
